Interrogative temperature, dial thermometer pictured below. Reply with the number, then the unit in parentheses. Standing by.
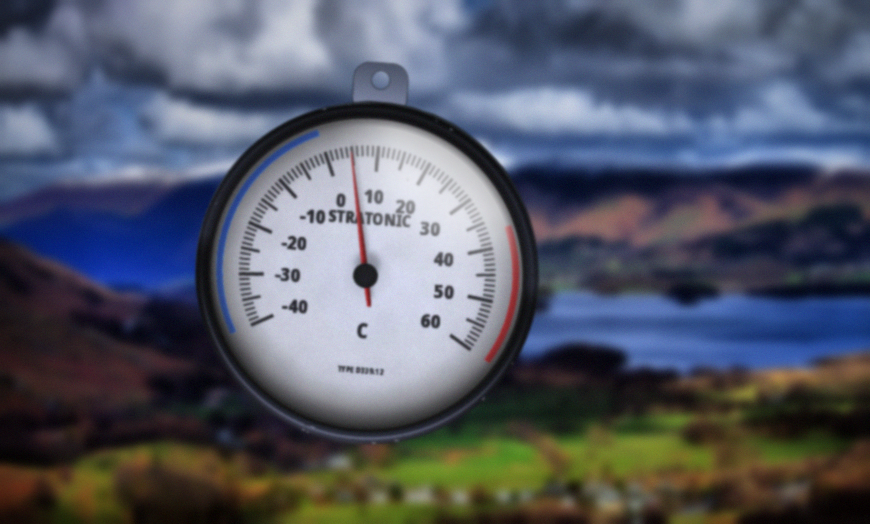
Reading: 5 (°C)
